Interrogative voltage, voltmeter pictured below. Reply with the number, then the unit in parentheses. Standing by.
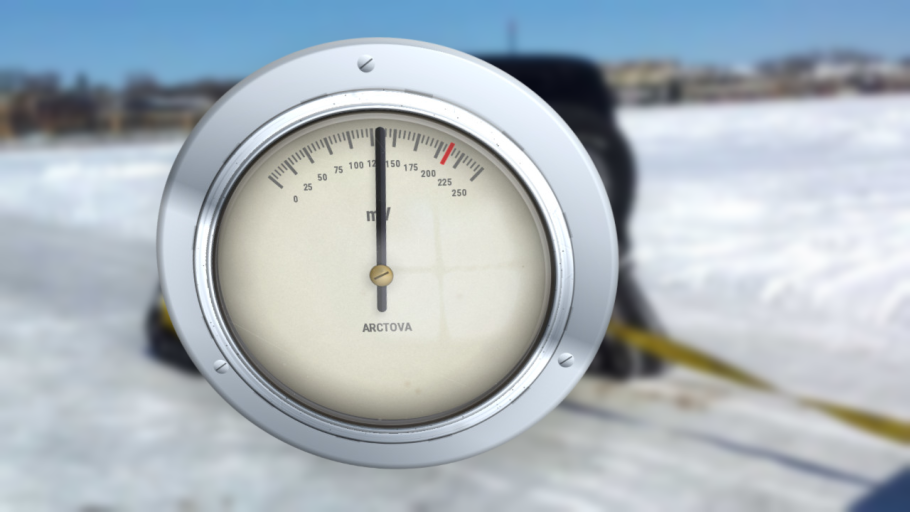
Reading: 135 (mV)
